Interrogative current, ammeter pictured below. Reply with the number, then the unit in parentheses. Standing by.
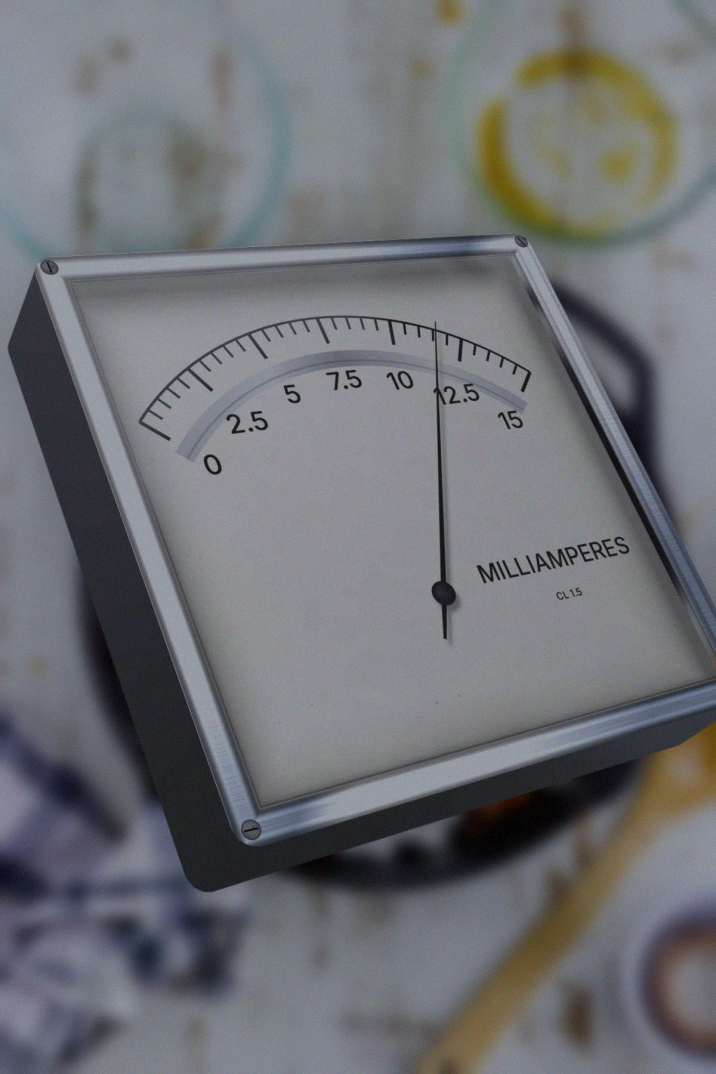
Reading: 11.5 (mA)
